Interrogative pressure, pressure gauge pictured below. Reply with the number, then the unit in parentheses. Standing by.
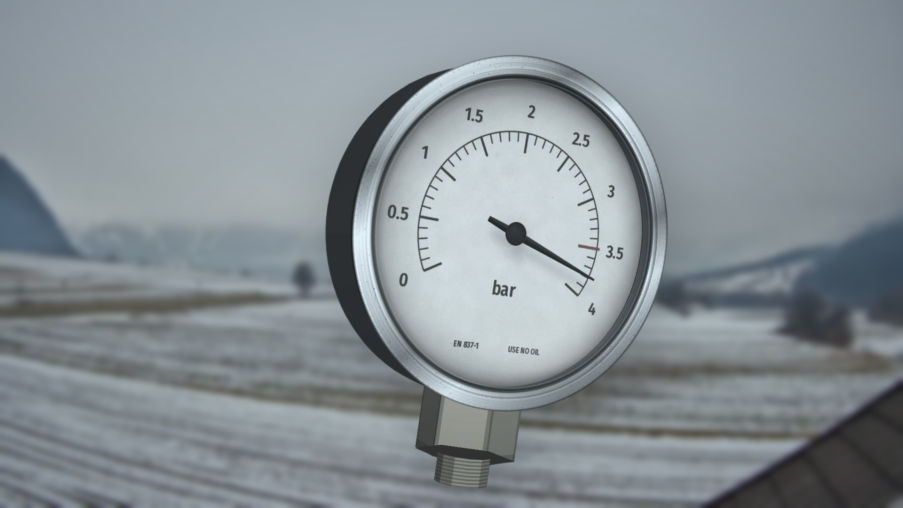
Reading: 3.8 (bar)
